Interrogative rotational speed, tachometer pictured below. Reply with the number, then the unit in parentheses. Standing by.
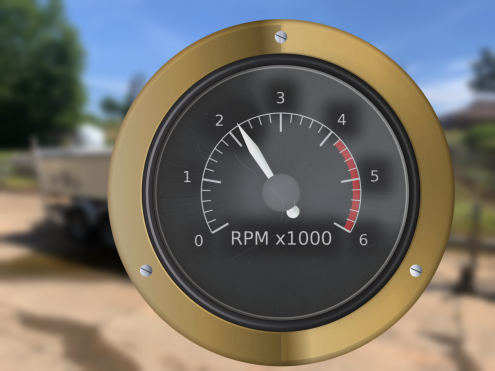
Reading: 2200 (rpm)
